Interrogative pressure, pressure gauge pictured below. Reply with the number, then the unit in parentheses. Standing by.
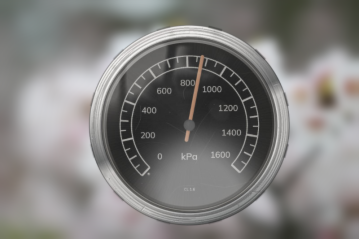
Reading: 875 (kPa)
